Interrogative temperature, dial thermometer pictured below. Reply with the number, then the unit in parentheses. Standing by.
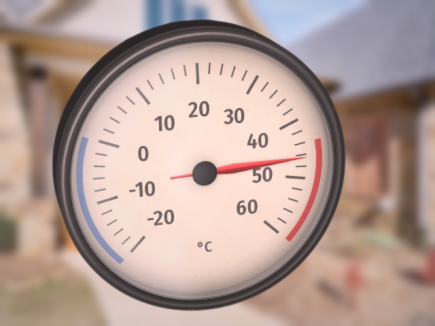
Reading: 46 (°C)
